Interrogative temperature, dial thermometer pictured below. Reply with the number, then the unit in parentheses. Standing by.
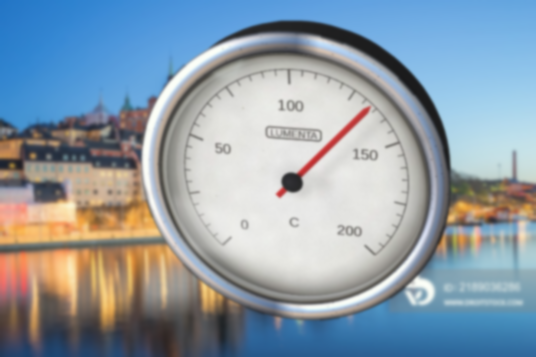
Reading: 132.5 (°C)
